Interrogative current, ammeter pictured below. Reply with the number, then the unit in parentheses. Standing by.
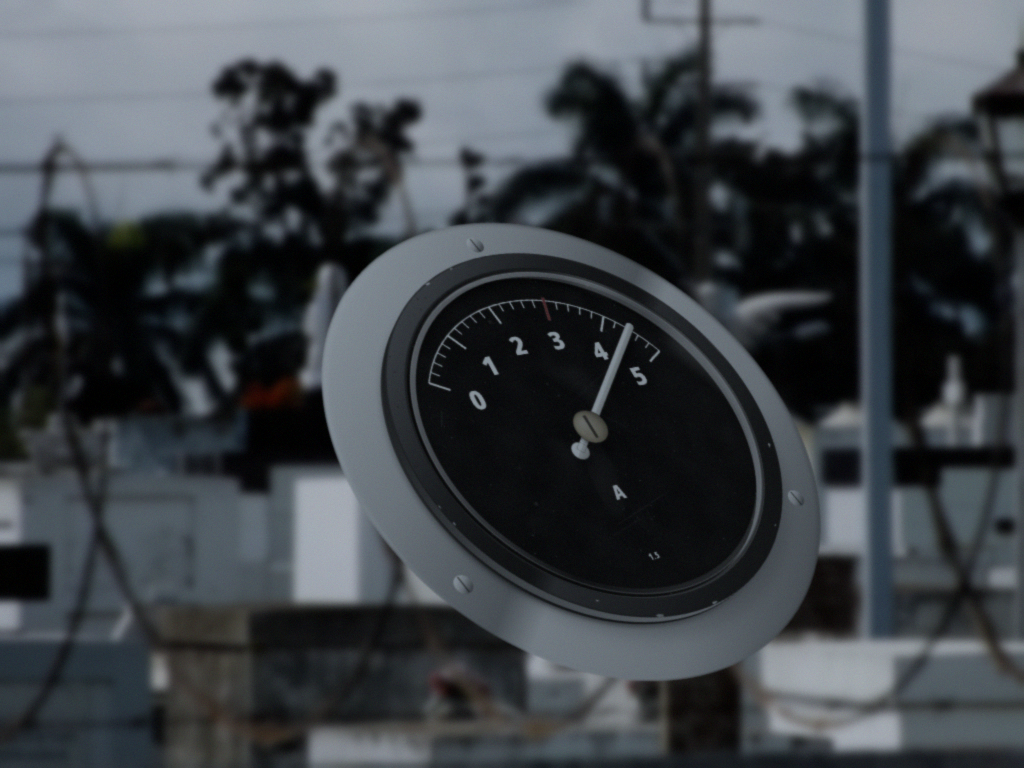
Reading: 4.4 (A)
